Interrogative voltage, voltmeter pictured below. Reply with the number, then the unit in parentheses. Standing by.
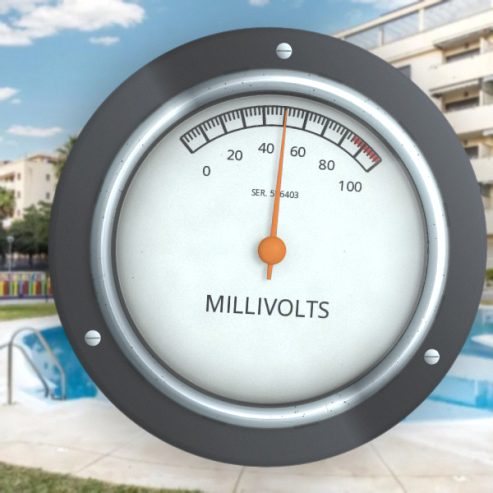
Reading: 50 (mV)
